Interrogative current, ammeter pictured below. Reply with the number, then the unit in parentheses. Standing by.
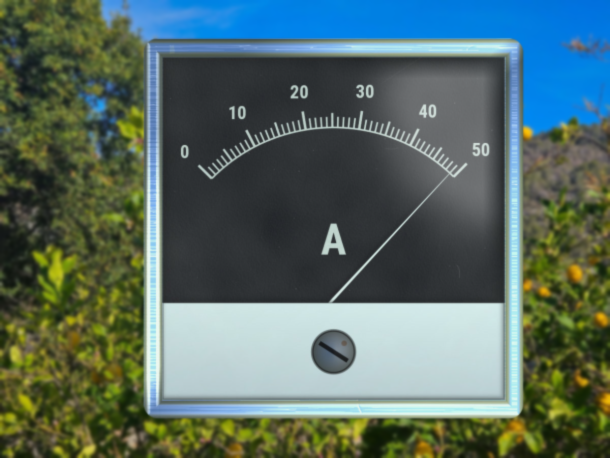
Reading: 49 (A)
